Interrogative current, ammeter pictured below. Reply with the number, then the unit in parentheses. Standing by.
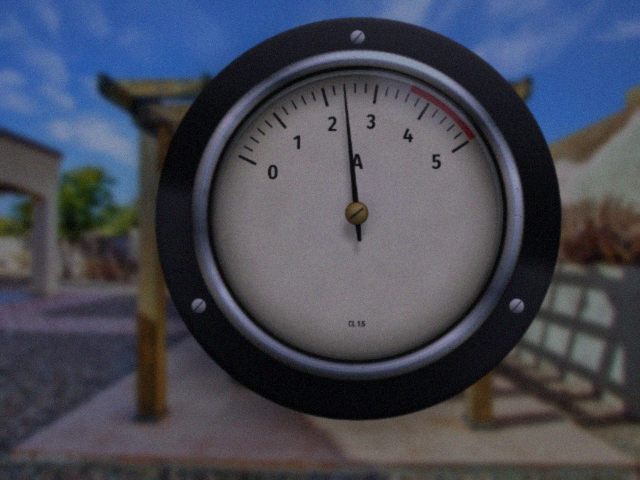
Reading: 2.4 (A)
